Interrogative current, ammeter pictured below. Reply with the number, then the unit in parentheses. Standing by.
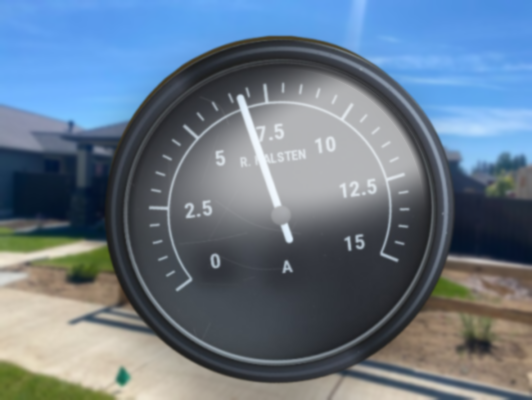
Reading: 6.75 (A)
